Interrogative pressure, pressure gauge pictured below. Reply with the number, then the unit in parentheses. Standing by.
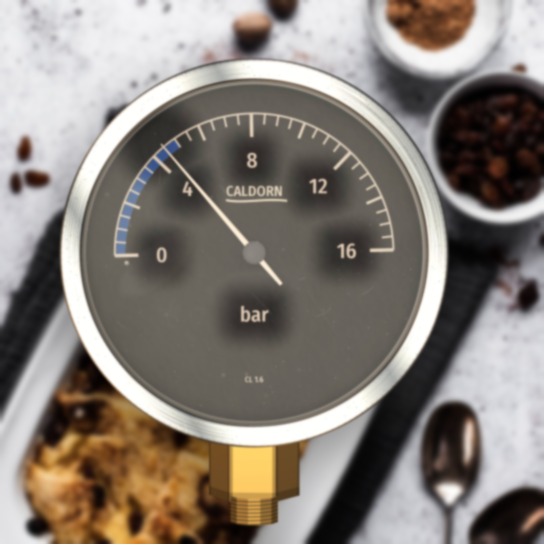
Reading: 4.5 (bar)
